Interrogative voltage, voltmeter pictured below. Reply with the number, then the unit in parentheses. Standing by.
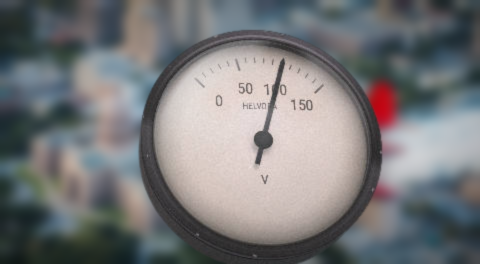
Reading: 100 (V)
